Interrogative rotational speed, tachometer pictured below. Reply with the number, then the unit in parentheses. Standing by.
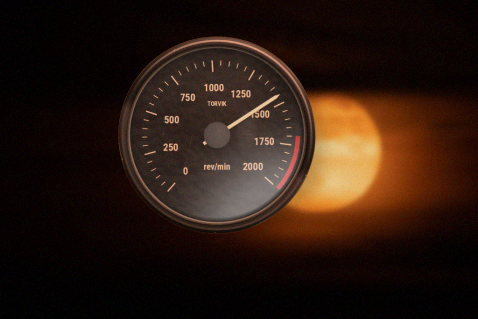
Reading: 1450 (rpm)
